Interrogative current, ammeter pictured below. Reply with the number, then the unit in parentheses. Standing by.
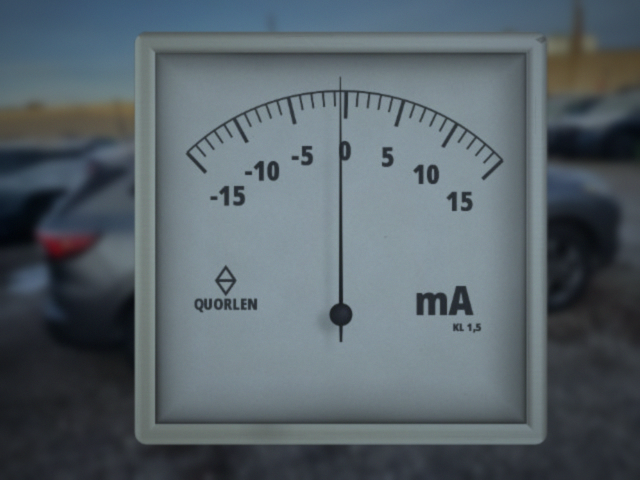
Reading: -0.5 (mA)
